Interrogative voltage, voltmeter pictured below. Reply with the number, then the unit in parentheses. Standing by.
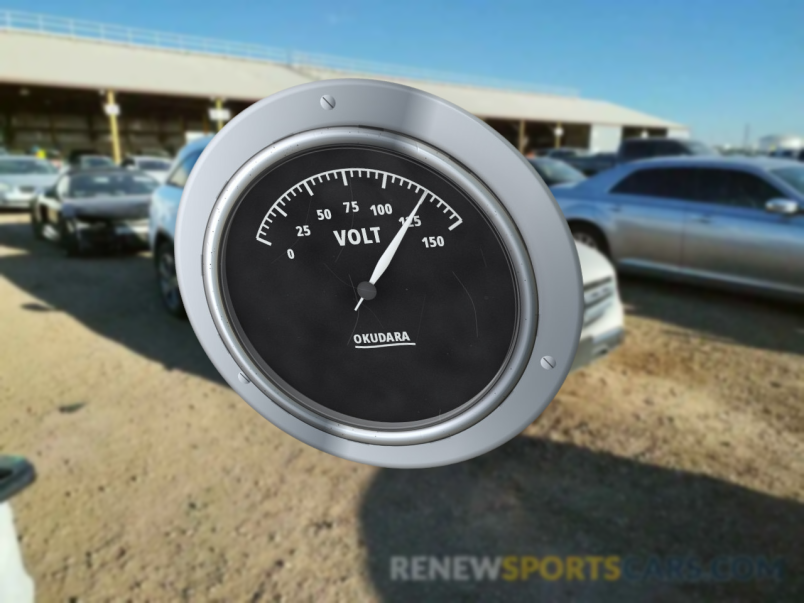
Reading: 125 (V)
